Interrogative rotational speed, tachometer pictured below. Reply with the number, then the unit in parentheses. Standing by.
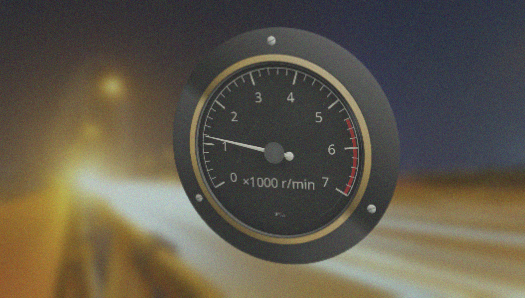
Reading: 1200 (rpm)
